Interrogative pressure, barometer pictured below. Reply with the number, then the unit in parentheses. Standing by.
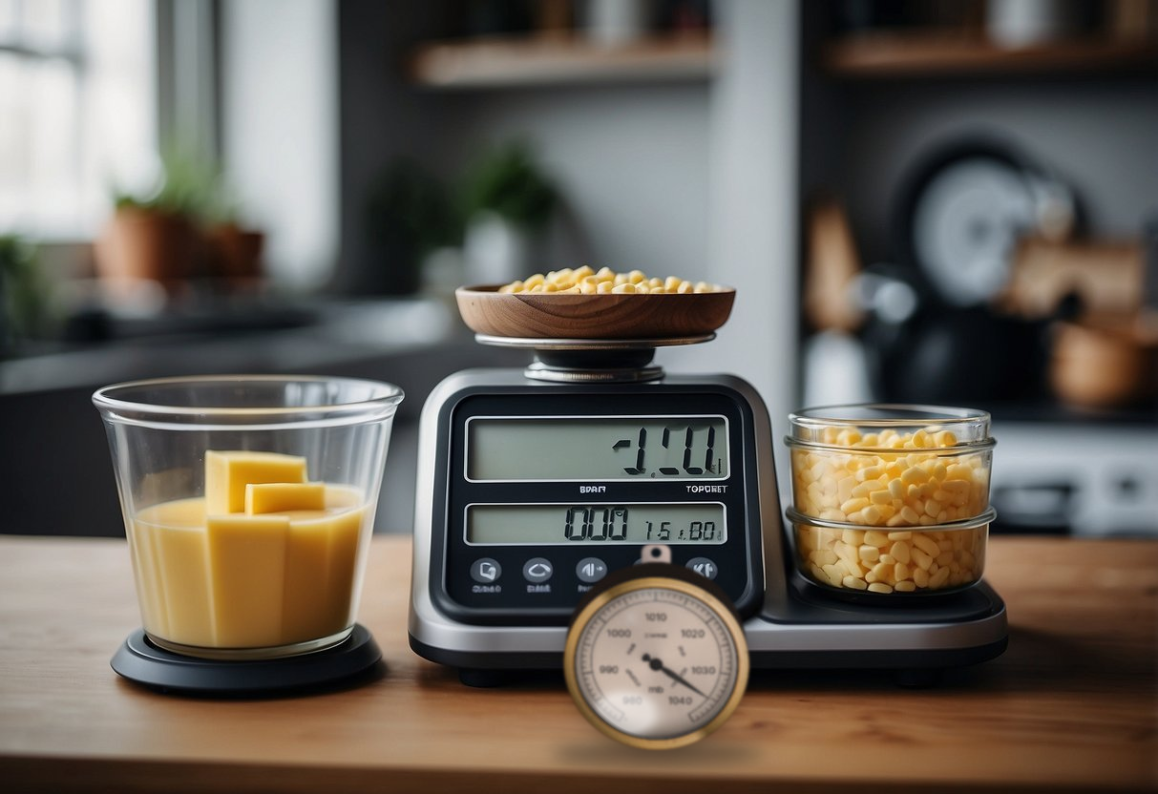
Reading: 1035 (mbar)
